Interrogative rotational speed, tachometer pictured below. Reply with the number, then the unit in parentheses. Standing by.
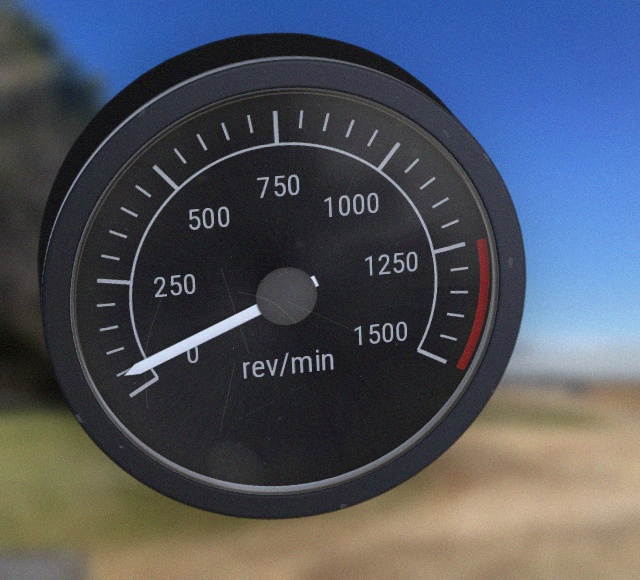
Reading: 50 (rpm)
